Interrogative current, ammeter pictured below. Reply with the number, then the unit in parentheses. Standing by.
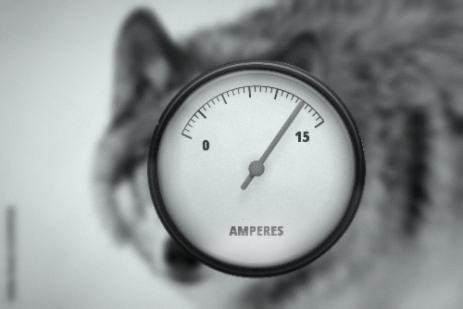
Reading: 12.5 (A)
